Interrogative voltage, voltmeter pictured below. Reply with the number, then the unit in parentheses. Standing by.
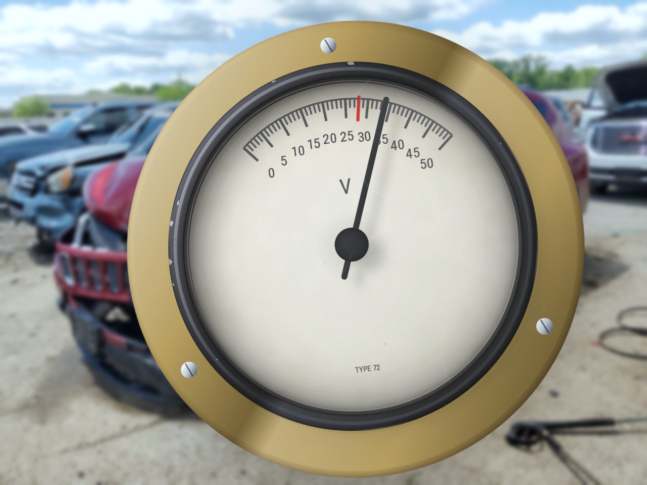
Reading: 34 (V)
